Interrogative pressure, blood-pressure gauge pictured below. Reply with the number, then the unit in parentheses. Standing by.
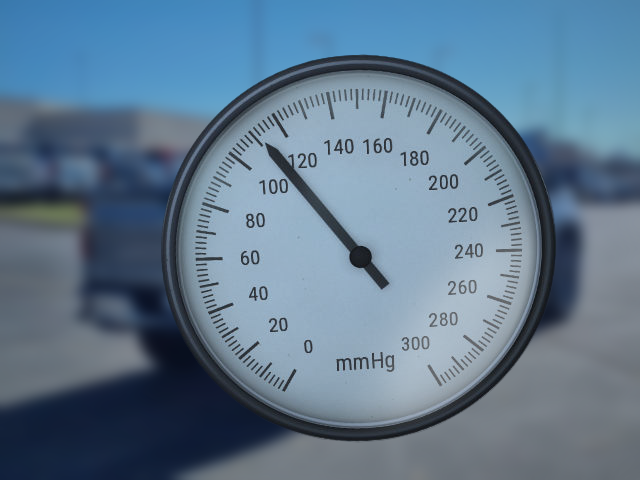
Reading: 112 (mmHg)
